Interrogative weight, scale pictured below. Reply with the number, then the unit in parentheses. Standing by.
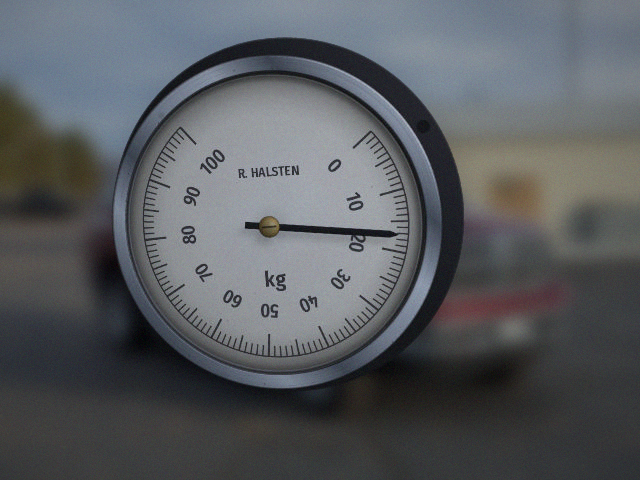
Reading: 17 (kg)
